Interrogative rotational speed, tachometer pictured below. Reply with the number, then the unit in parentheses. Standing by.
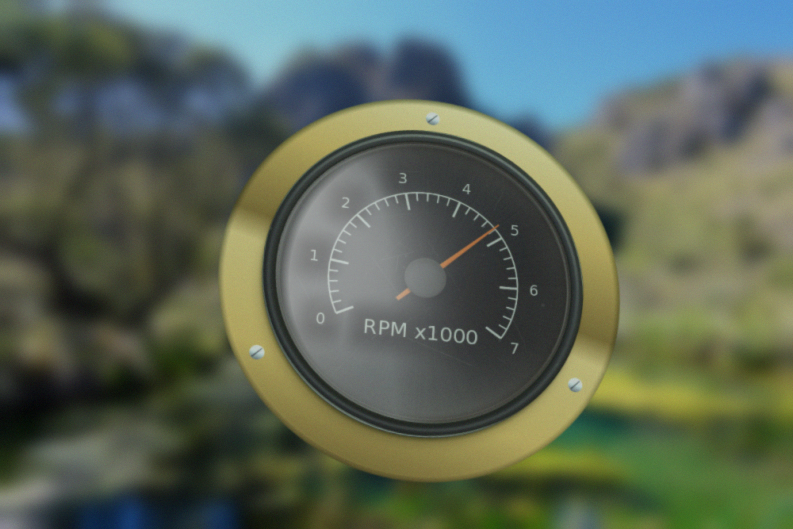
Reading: 4800 (rpm)
